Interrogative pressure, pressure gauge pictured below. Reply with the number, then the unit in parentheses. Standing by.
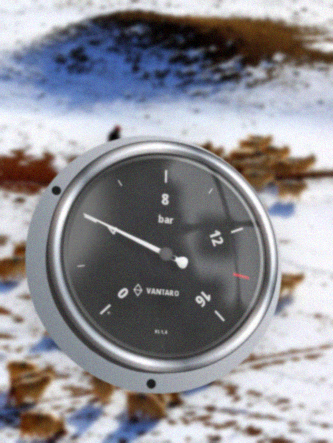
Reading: 4 (bar)
